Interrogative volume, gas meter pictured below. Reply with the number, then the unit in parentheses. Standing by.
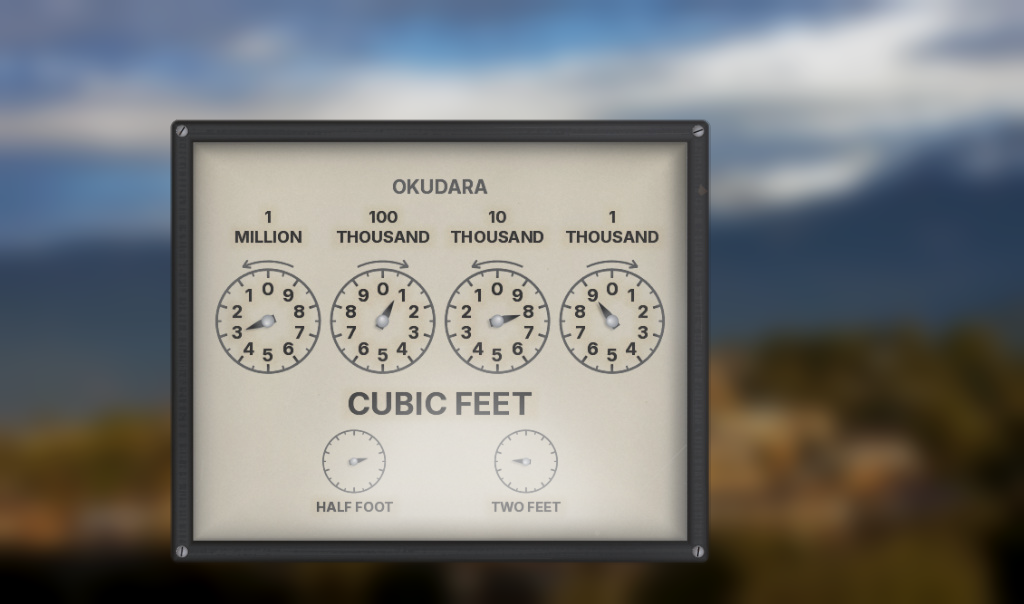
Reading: 307900 (ft³)
